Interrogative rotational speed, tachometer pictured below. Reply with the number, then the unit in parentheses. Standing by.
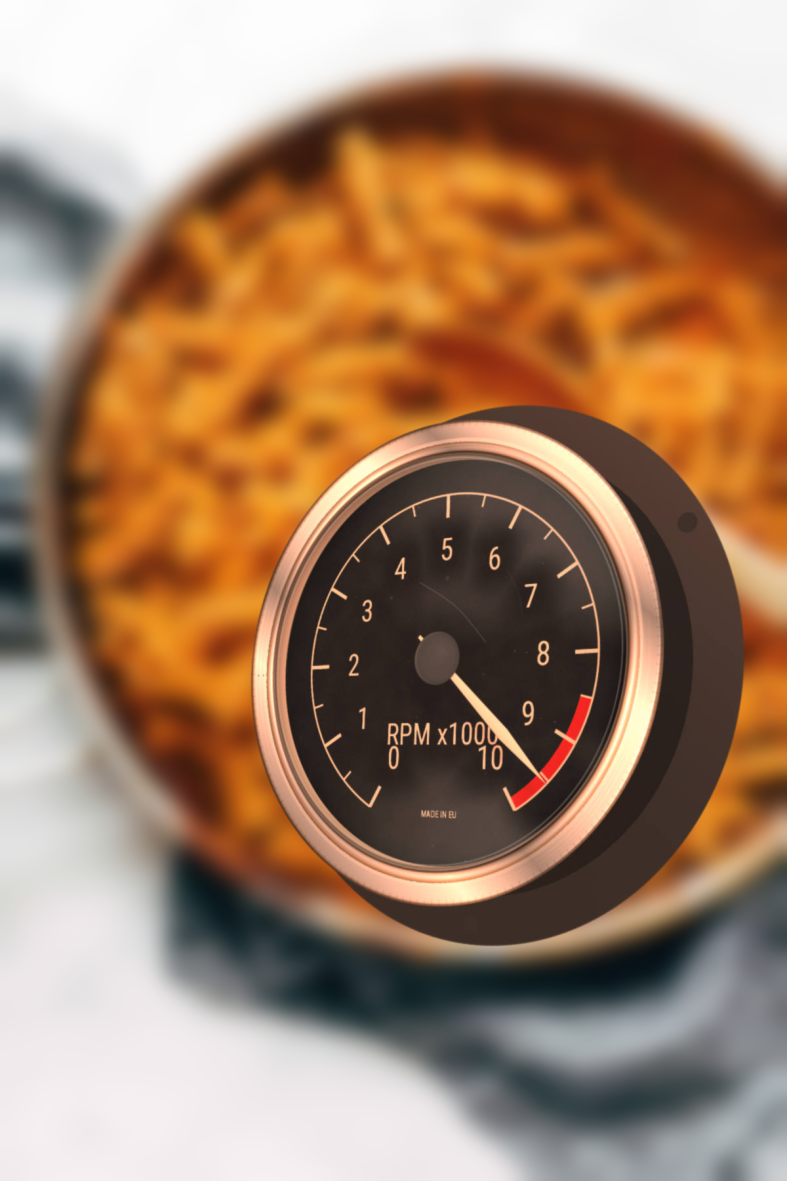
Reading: 9500 (rpm)
